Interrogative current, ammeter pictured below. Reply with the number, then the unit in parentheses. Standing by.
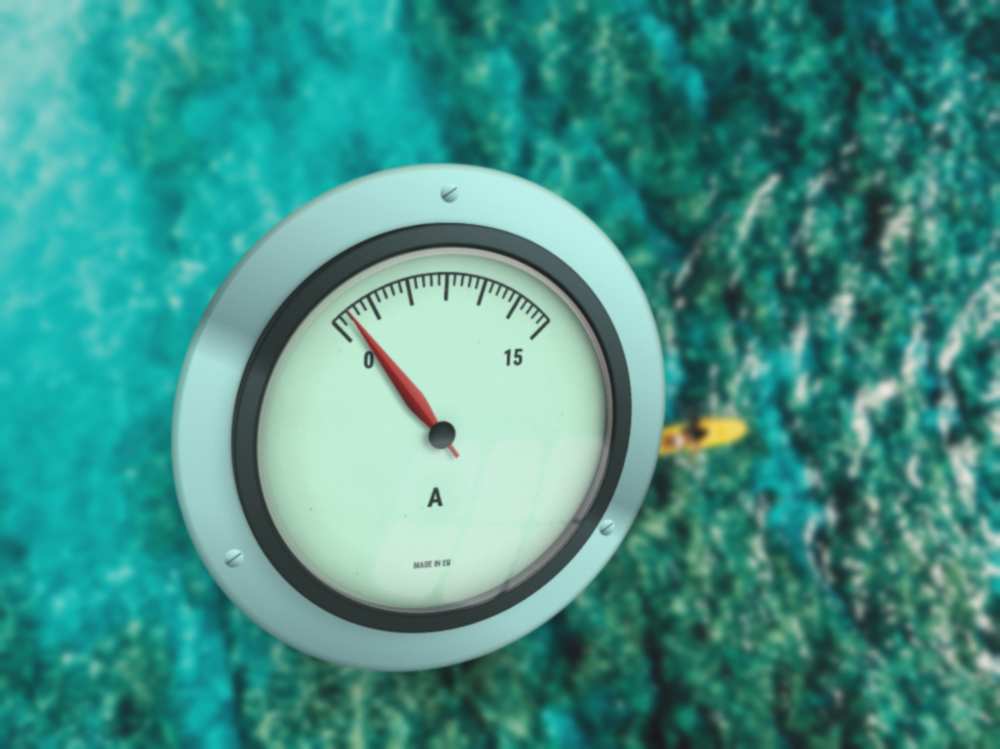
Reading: 1 (A)
